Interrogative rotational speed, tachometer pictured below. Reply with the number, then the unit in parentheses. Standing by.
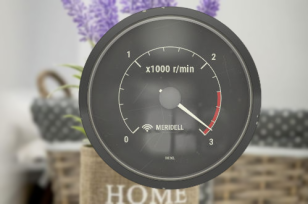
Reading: 2900 (rpm)
